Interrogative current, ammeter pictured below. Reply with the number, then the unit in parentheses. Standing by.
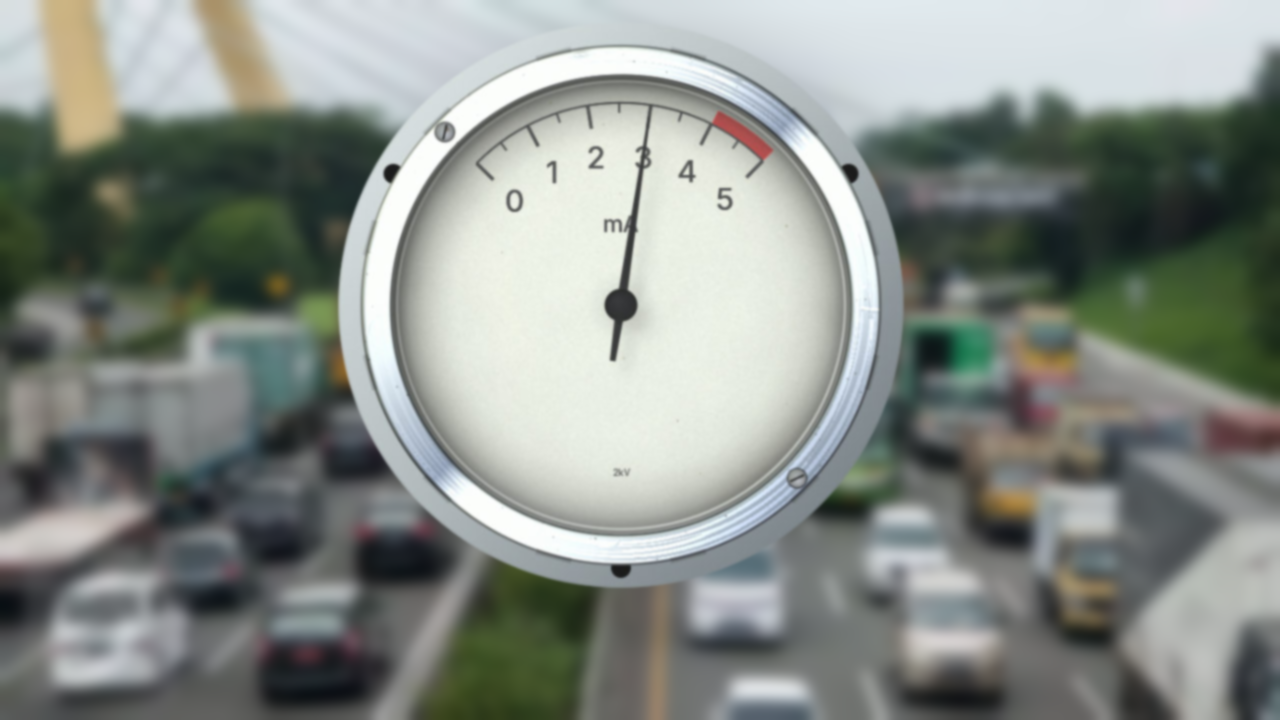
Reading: 3 (mA)
